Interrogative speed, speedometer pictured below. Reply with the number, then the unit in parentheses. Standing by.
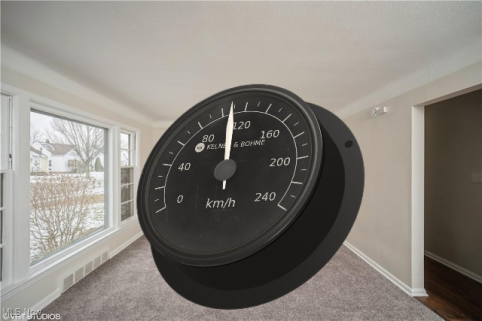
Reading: 110 (km/h)
